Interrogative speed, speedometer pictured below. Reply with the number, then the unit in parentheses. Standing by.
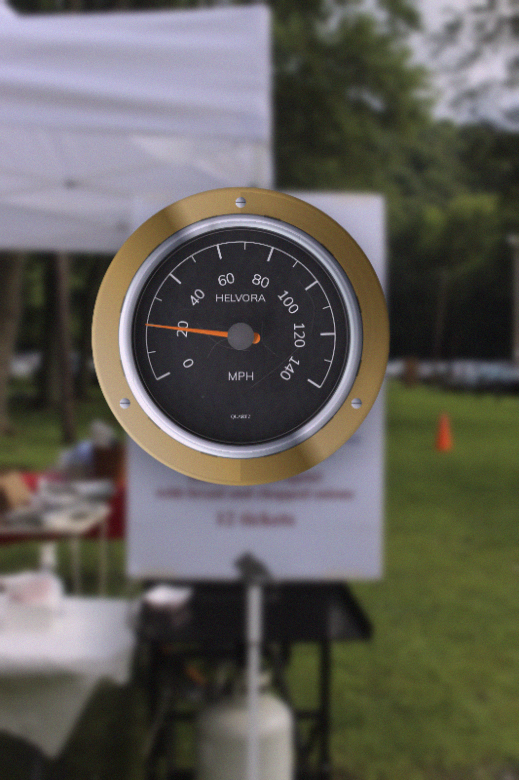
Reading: 20 (mph)
